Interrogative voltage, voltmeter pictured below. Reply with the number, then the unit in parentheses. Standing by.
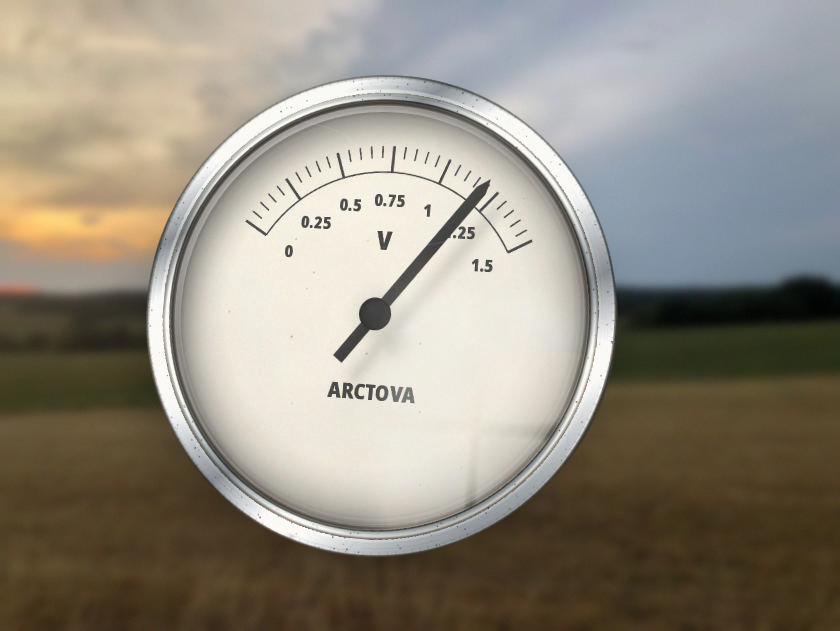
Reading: 1.2 (V)
